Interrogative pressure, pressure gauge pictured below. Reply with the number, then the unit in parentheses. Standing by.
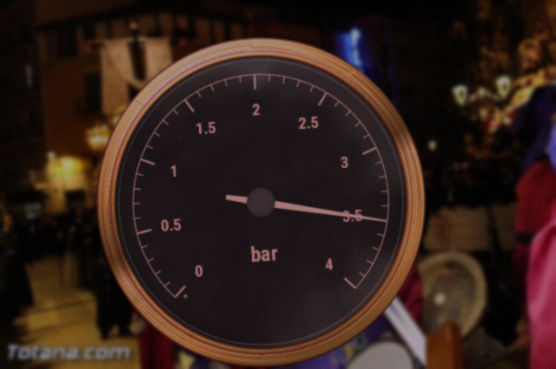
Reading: 3.5 (bar)
